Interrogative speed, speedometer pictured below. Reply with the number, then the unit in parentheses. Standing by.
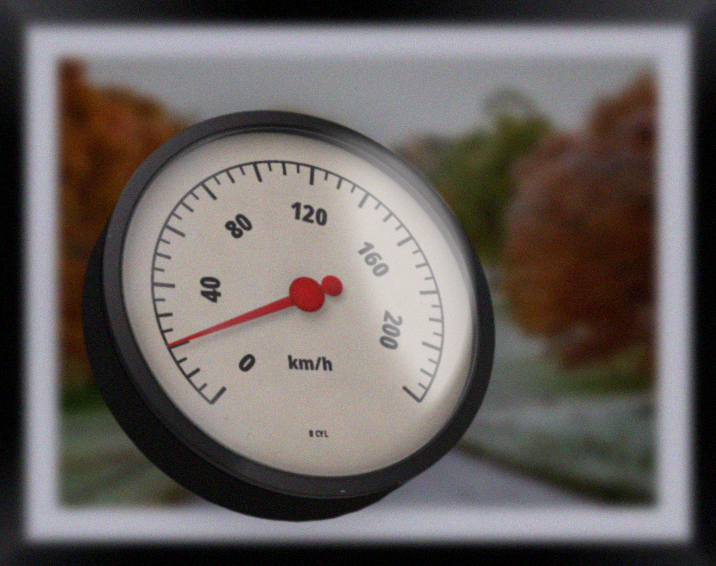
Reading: 20 (km/h)
